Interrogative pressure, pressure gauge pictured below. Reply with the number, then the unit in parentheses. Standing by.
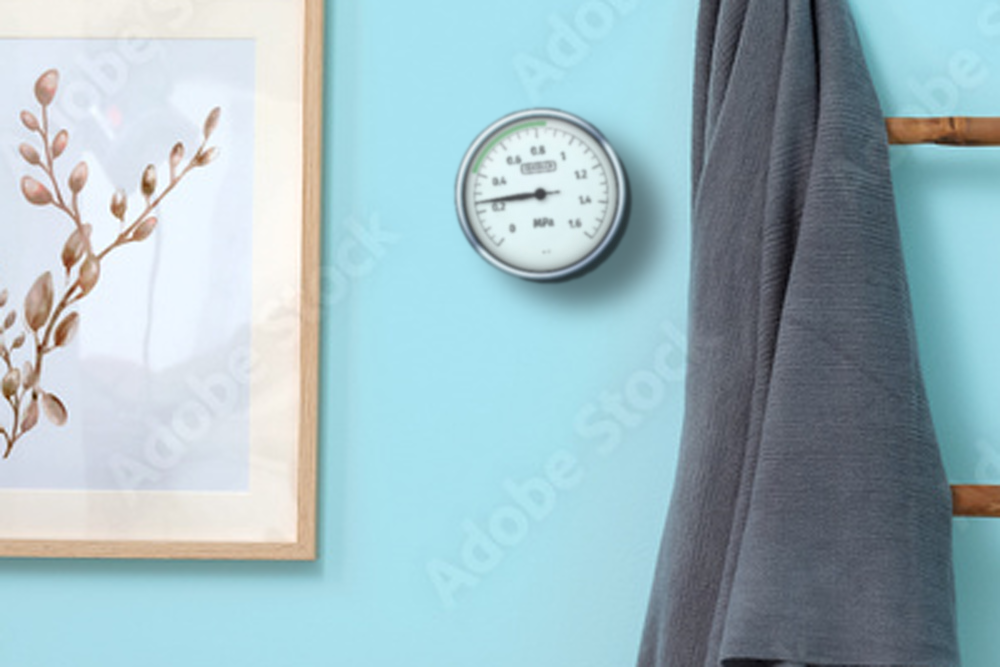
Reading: 0.25 (MPa)
